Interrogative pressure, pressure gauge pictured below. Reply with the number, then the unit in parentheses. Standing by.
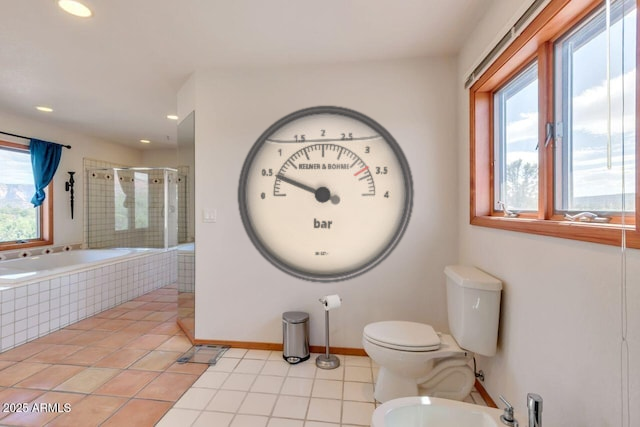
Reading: 0.5 (bar)
